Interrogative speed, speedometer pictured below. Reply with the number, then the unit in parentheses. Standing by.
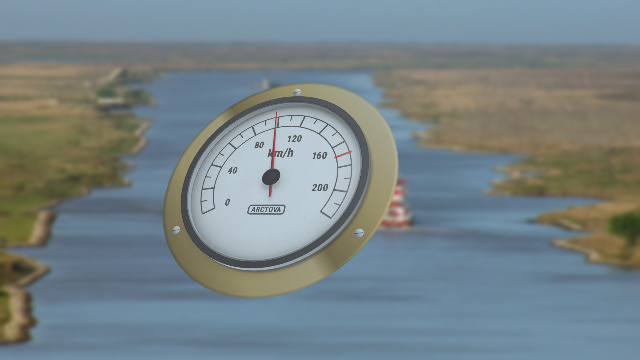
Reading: 100 (km/h)
